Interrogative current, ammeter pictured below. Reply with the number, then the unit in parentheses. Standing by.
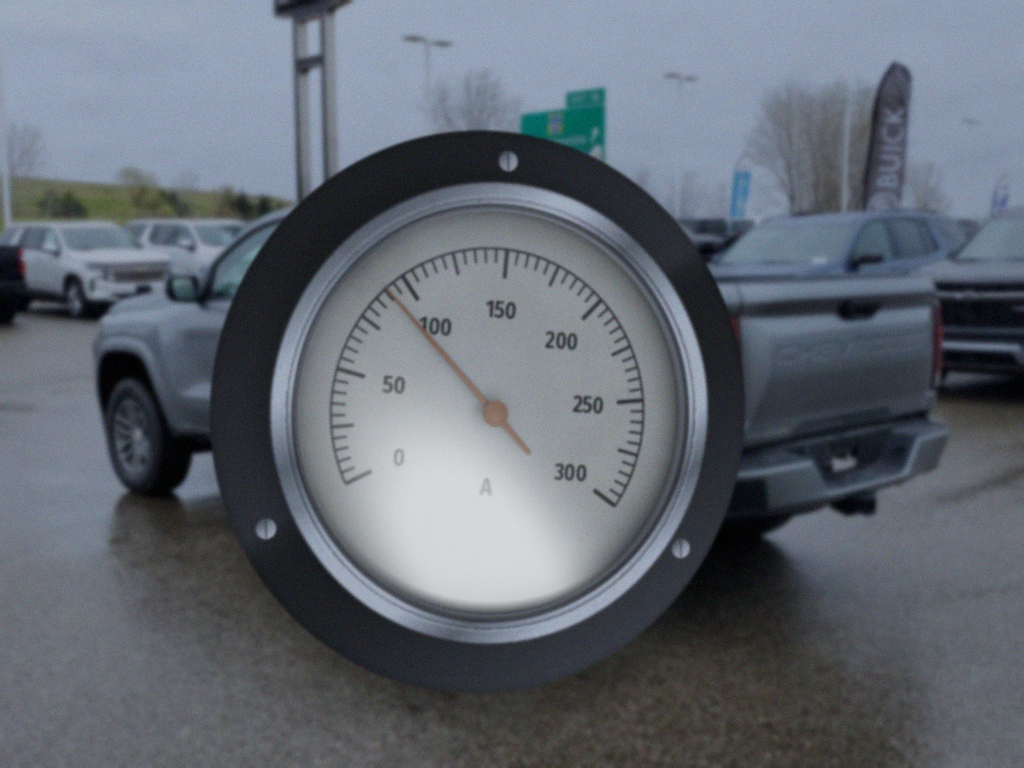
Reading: 90 (A)
